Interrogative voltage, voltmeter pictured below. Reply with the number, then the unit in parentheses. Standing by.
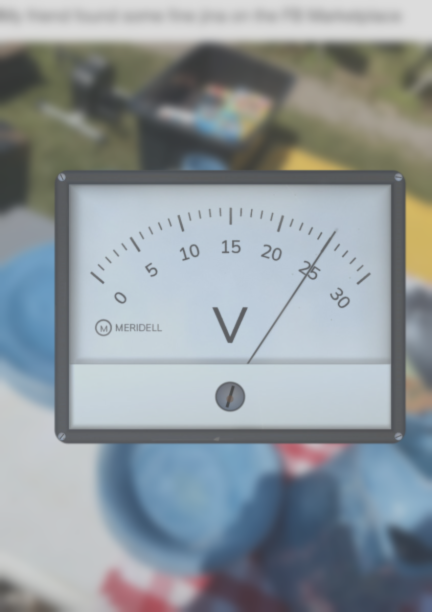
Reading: 25 (V)
